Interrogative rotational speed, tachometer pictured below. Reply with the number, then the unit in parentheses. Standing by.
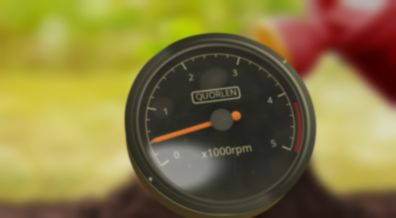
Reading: 400 (rpm)
